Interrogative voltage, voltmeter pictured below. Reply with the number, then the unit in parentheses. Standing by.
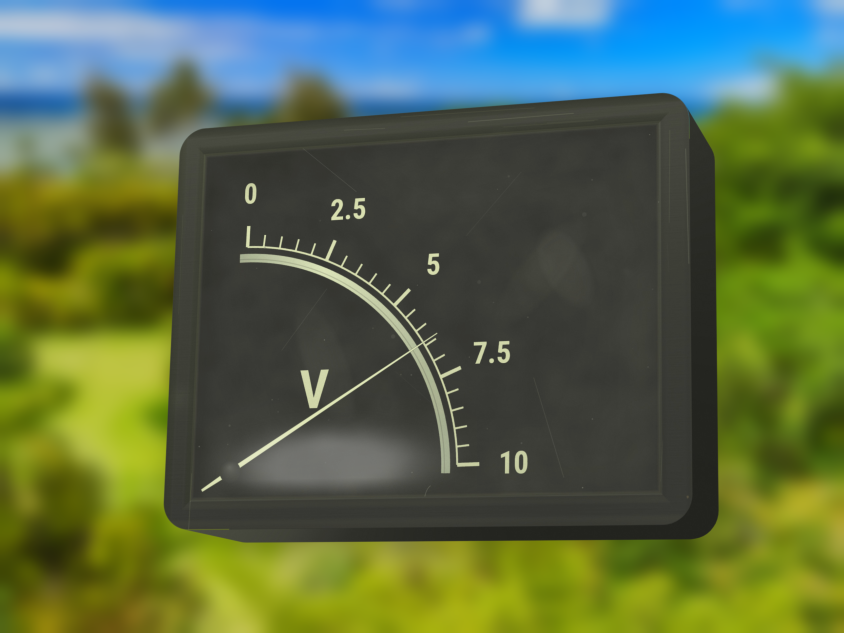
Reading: 6.5 (V)
